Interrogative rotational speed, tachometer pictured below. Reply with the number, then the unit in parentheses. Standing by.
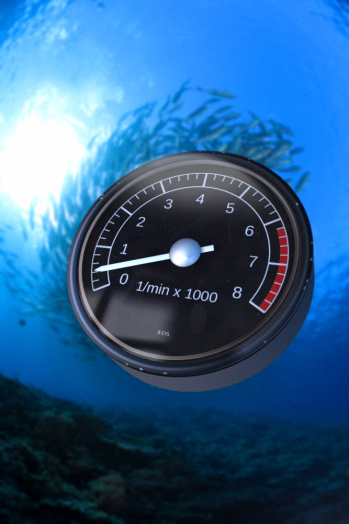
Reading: 400 (rpm)
